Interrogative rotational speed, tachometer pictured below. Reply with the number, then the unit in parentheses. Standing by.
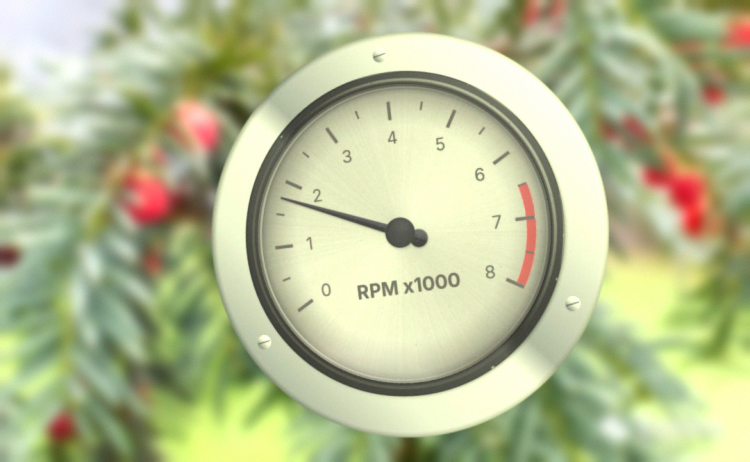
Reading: 1750 (rpm)
